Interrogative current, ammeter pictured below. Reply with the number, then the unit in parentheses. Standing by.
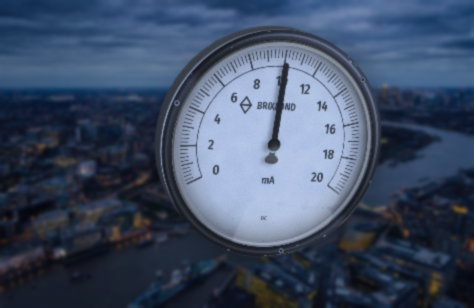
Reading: 10 (mA)
